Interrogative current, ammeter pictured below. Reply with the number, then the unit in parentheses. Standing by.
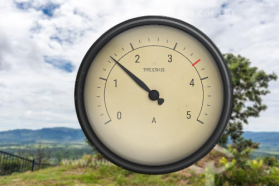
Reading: 1.5 (A)
